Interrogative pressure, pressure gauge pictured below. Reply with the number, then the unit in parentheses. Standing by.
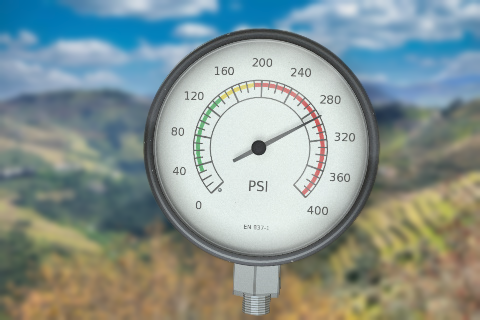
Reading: 290 (psi)
